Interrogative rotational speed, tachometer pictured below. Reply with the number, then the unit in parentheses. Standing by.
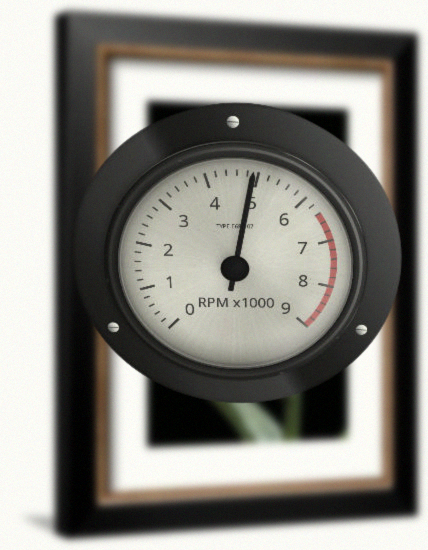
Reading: 4900 (rpm)
